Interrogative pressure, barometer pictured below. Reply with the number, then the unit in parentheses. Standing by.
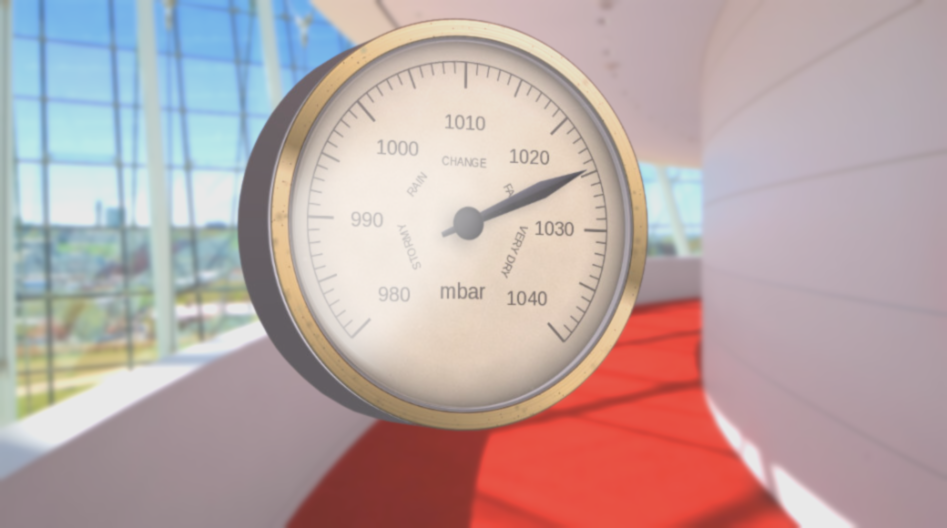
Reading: 1024.5 (mbar)
